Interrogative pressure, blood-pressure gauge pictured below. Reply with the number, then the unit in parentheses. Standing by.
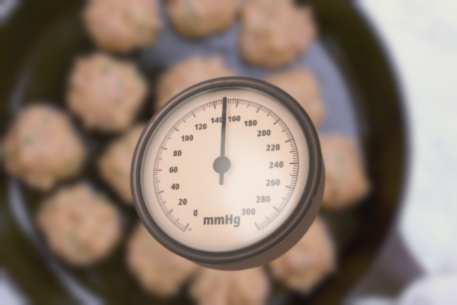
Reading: 150 (mmHg)
